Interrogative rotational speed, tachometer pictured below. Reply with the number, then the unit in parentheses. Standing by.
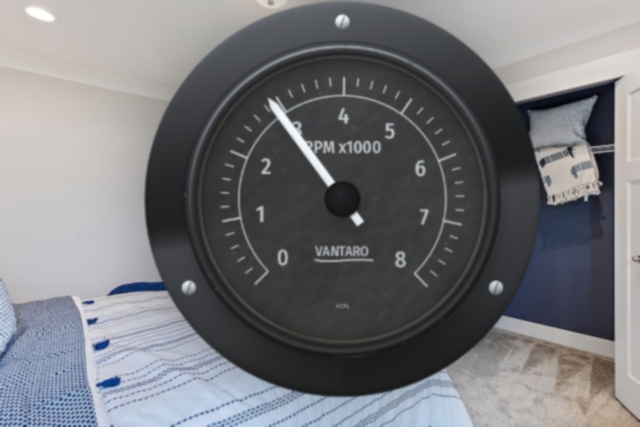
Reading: 2900 (rpm)
